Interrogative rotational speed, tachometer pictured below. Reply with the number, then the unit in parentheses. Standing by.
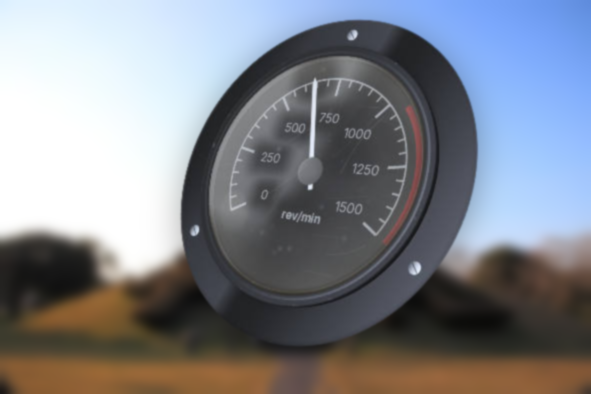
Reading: 650 (rpm)
